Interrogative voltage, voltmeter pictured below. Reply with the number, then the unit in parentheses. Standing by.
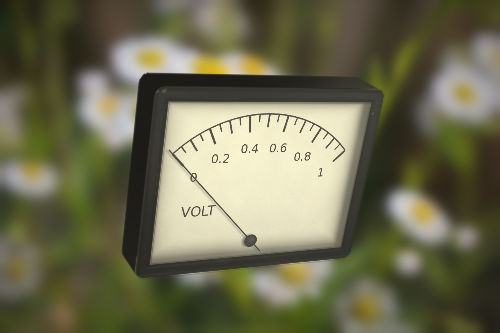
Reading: 0 (V)
